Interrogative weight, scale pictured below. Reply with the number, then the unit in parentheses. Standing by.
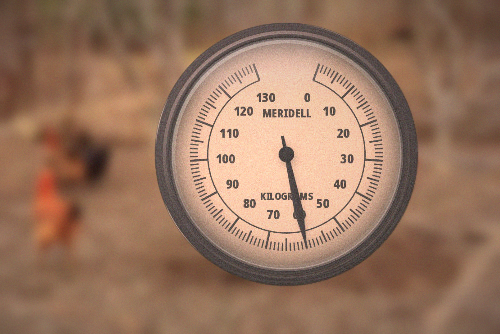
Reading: 60 (kg)
